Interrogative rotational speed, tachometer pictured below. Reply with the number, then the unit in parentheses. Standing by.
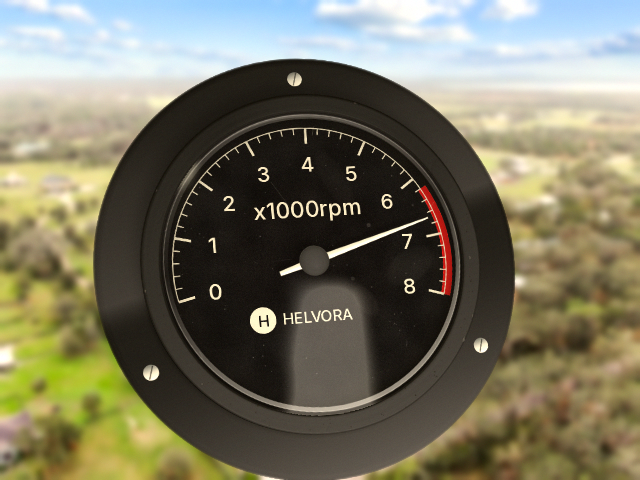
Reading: 6700 (rpm)
